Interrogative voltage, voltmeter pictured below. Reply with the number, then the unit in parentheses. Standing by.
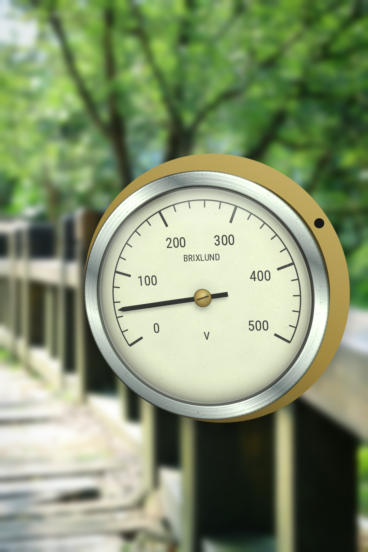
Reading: 50 (V)
